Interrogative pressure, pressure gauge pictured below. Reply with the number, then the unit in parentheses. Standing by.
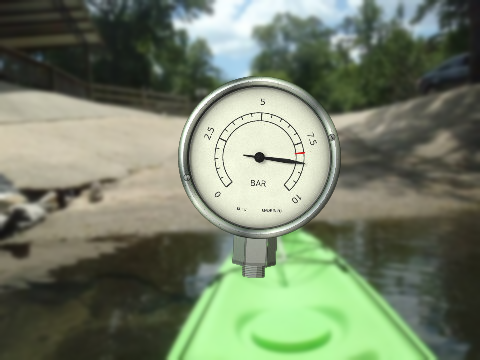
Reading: 8.5 (bar)
